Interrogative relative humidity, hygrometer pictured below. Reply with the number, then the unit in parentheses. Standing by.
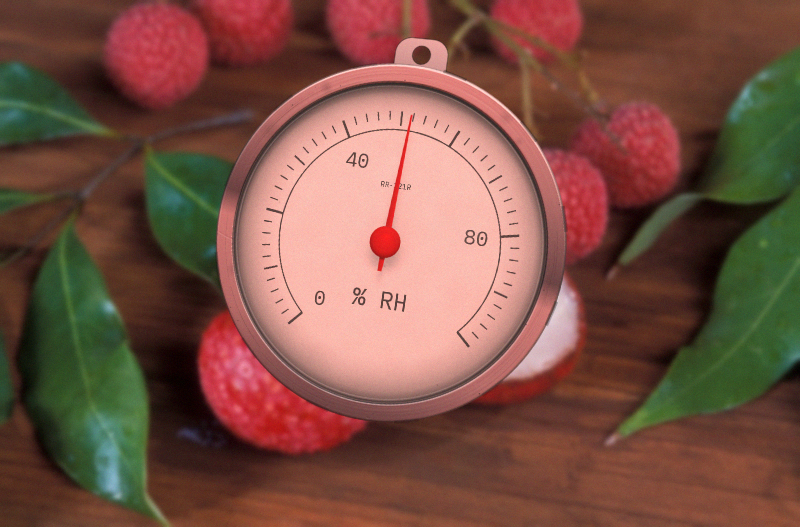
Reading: 52 (%)
